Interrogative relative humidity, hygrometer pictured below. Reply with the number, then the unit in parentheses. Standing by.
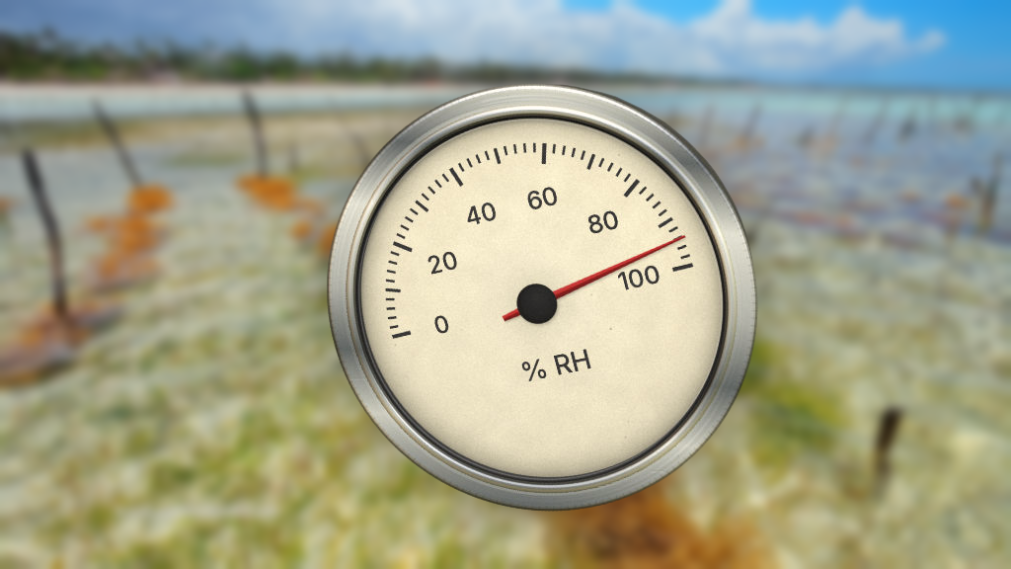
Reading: 94 (%)
